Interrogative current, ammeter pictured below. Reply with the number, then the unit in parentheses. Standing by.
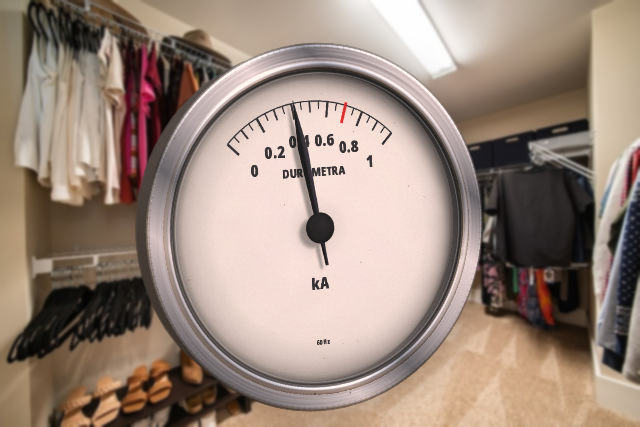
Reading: 0.4 (kA)
